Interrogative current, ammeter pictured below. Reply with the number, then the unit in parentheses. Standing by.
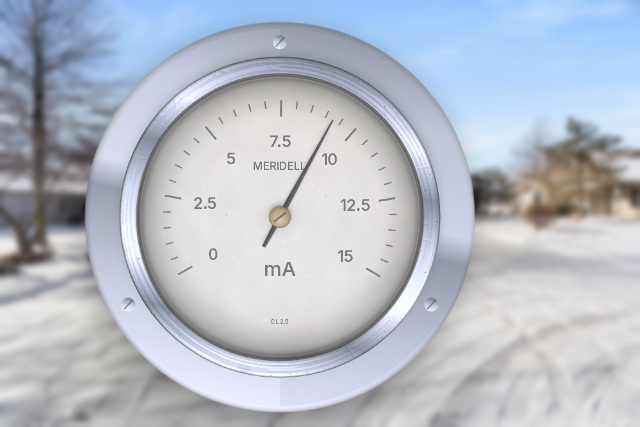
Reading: 9.25 (mA)
